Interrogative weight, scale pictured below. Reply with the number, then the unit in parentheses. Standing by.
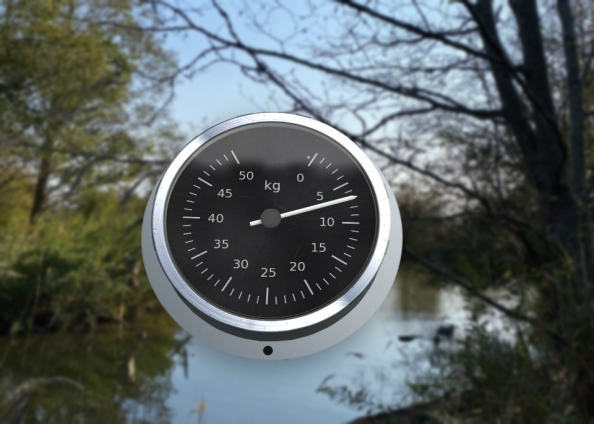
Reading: 7 (kg)
